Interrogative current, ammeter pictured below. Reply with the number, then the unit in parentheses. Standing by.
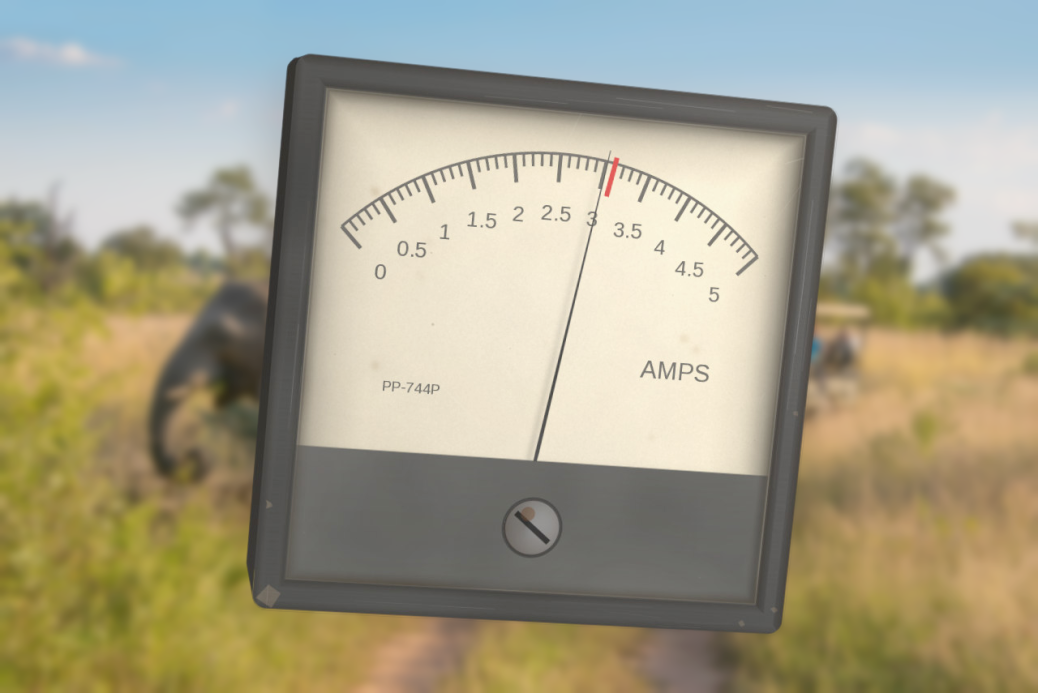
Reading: 3 (A)
